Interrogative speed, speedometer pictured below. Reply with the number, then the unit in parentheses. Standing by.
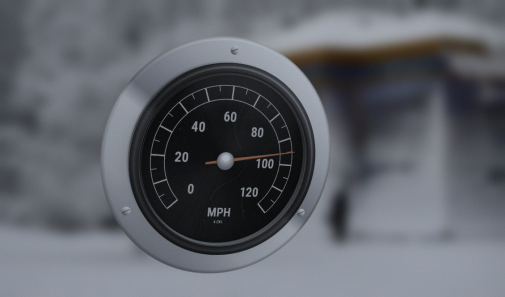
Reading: 95 (mph)
